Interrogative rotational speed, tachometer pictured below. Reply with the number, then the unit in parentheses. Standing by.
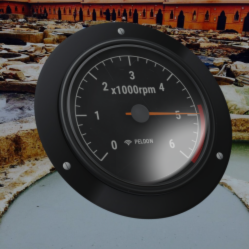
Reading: 5000 (rpm)
